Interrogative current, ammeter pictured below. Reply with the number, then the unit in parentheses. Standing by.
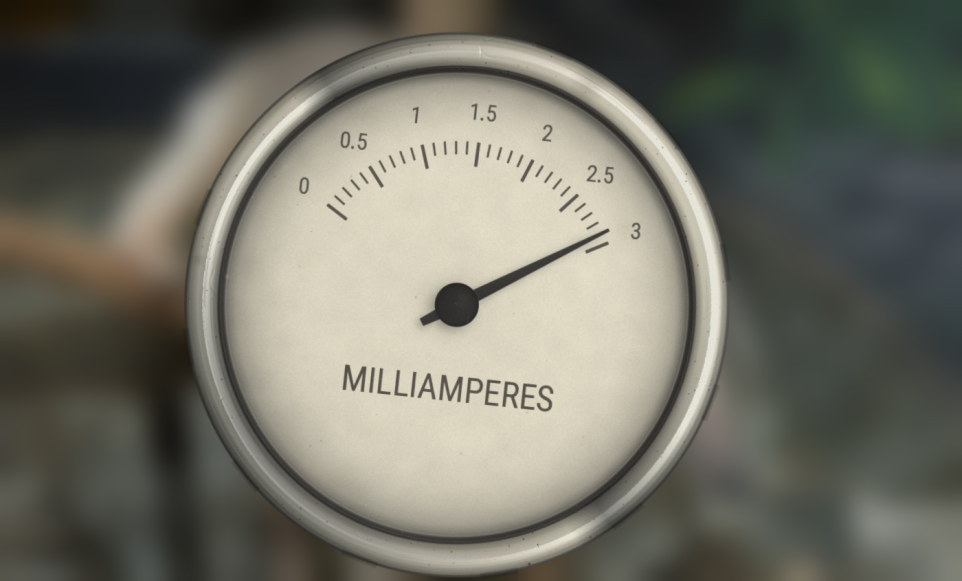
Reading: 2.9 (mA)
